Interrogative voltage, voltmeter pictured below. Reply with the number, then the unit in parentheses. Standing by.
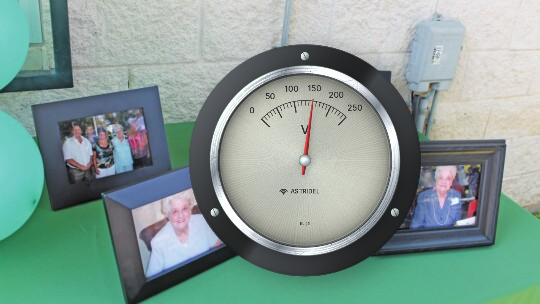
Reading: 150 (V)
